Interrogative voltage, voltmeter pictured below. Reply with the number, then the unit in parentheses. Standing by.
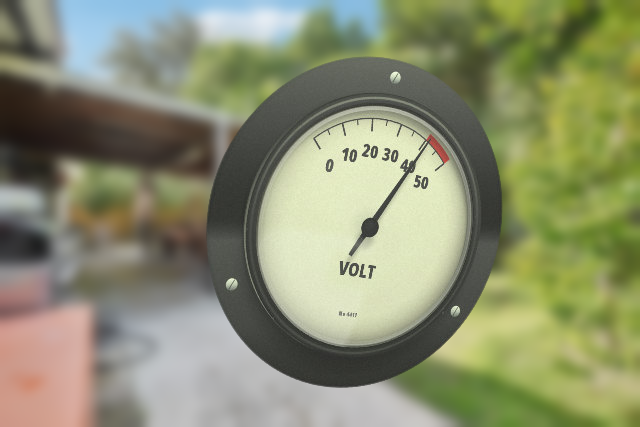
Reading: 40 (V)
